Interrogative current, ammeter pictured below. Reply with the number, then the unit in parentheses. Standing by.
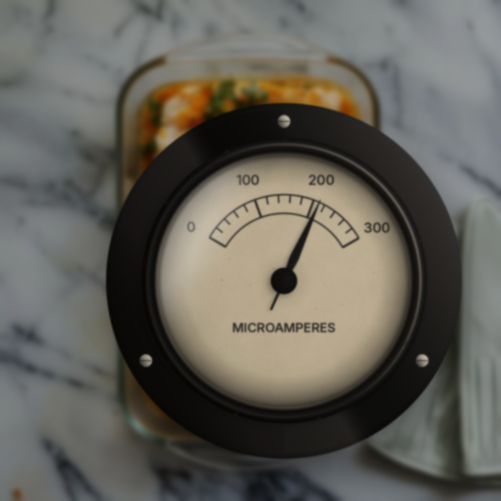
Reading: 210 (µA)
